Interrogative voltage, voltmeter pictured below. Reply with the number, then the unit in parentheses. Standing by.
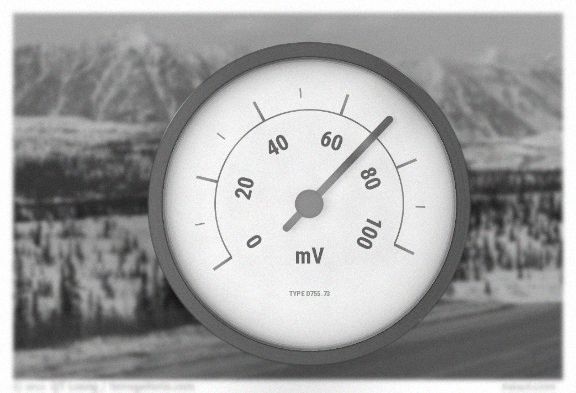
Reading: 70 (mV)
